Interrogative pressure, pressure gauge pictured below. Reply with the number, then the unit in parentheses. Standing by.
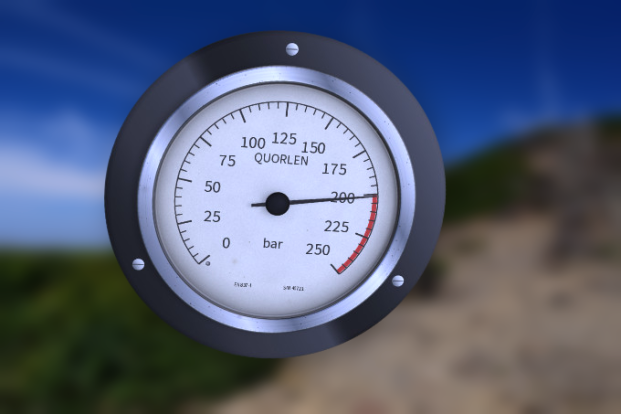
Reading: 200 (bar)
